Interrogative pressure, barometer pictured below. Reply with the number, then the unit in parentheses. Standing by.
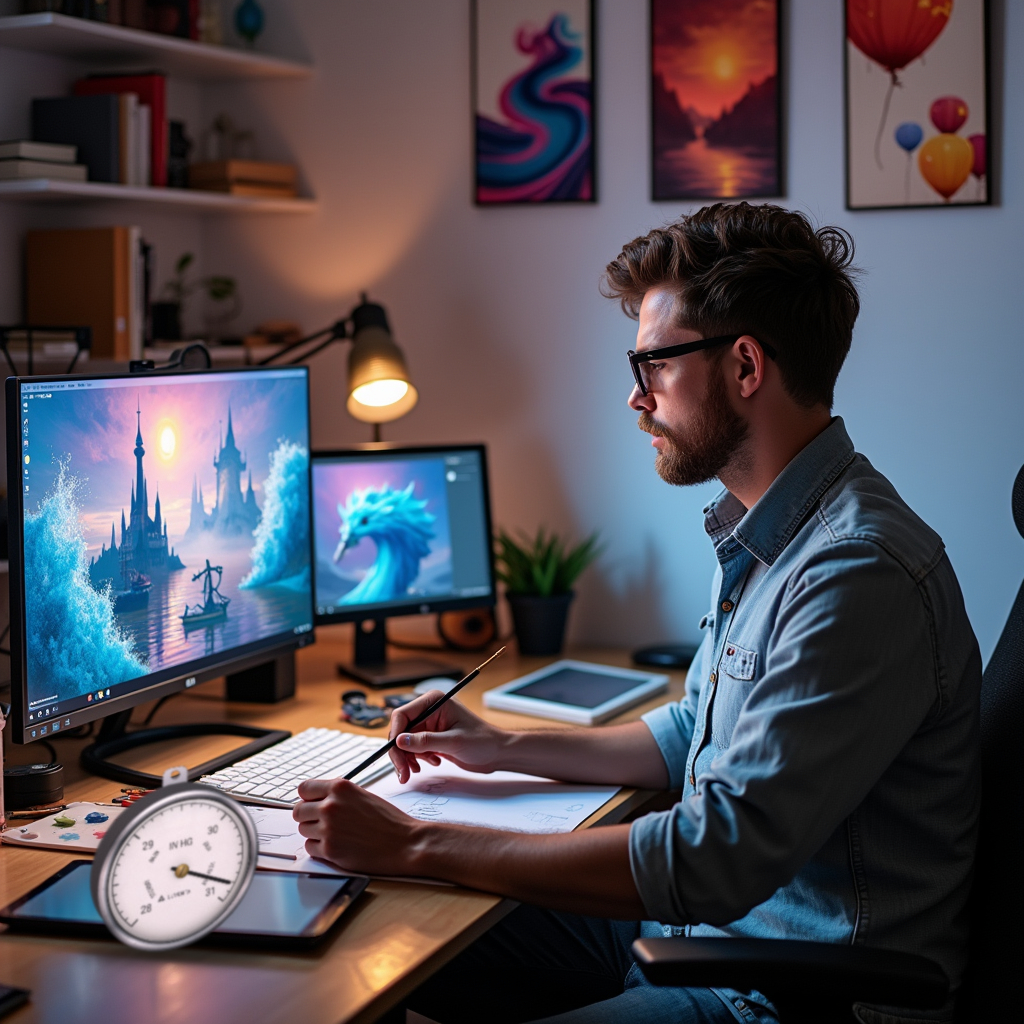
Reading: 30.8 (inHg)
